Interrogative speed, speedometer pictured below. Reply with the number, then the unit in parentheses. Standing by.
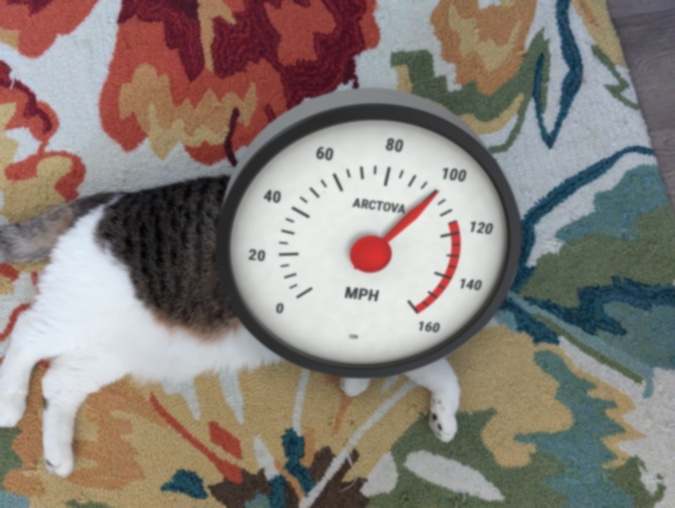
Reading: 100 (mph)
